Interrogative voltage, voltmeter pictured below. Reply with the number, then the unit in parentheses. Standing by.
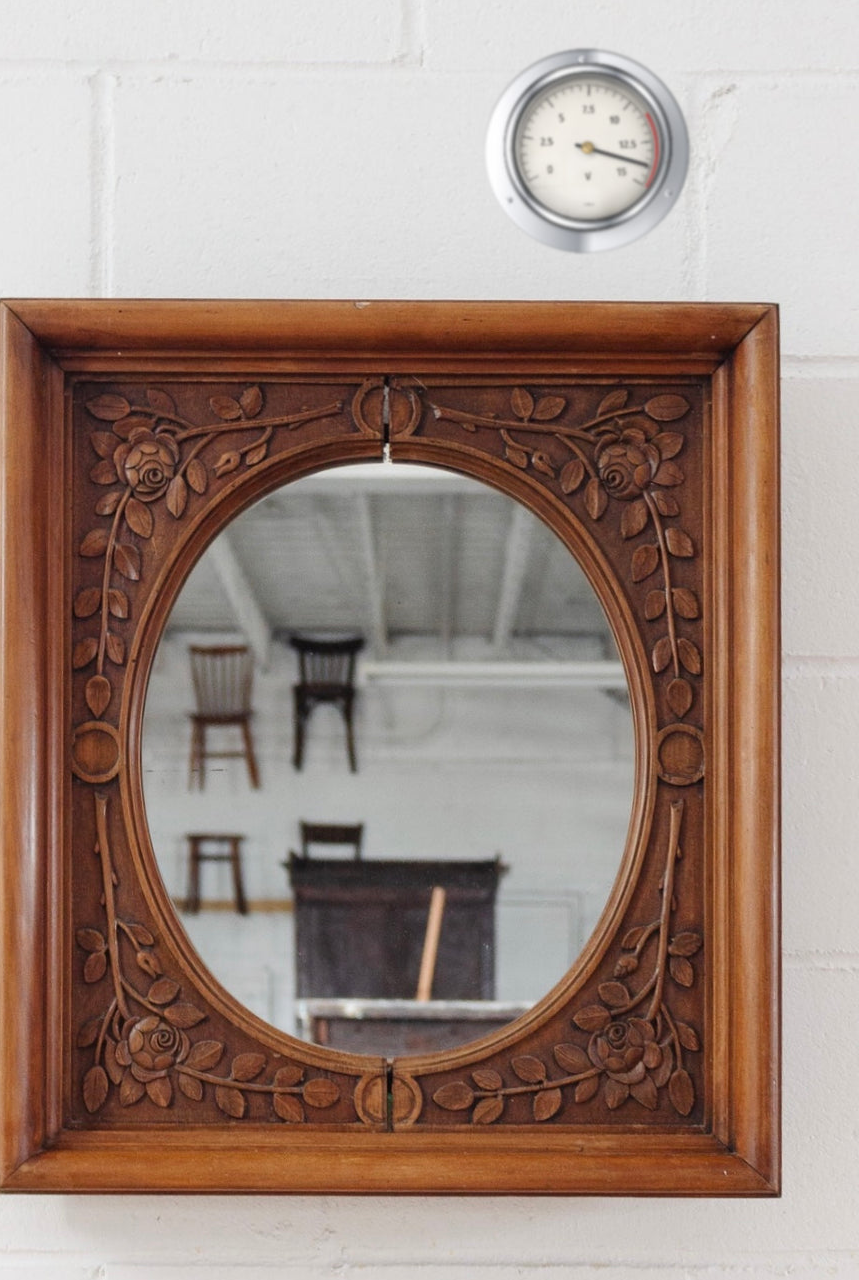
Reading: 14 (V)
